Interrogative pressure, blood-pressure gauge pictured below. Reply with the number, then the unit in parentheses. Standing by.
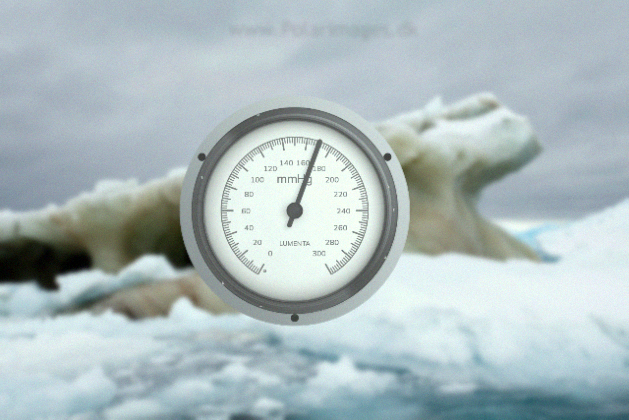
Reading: 170 (mmHg)
